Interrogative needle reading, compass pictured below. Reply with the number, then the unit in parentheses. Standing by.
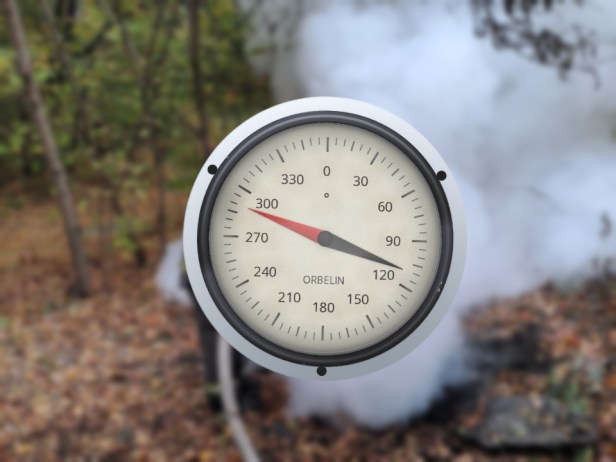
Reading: 290 (°)
